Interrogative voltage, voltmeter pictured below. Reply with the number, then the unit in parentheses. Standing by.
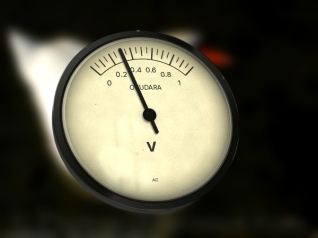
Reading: 0.3 (V)
